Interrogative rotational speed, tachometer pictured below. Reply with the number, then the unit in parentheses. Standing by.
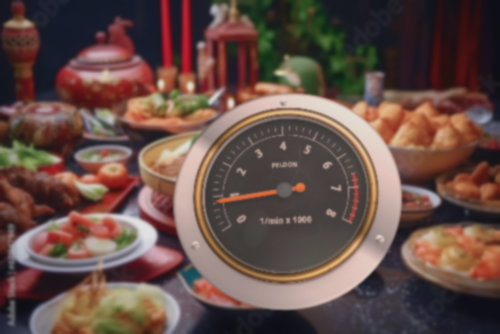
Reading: 800 (rpm)
